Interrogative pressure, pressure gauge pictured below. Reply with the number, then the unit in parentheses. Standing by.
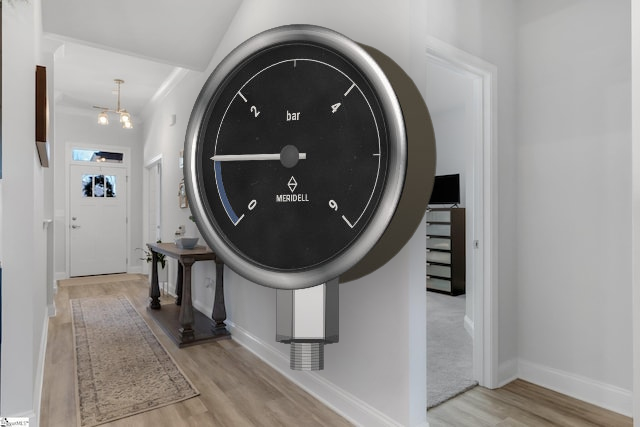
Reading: 1 (bar)
